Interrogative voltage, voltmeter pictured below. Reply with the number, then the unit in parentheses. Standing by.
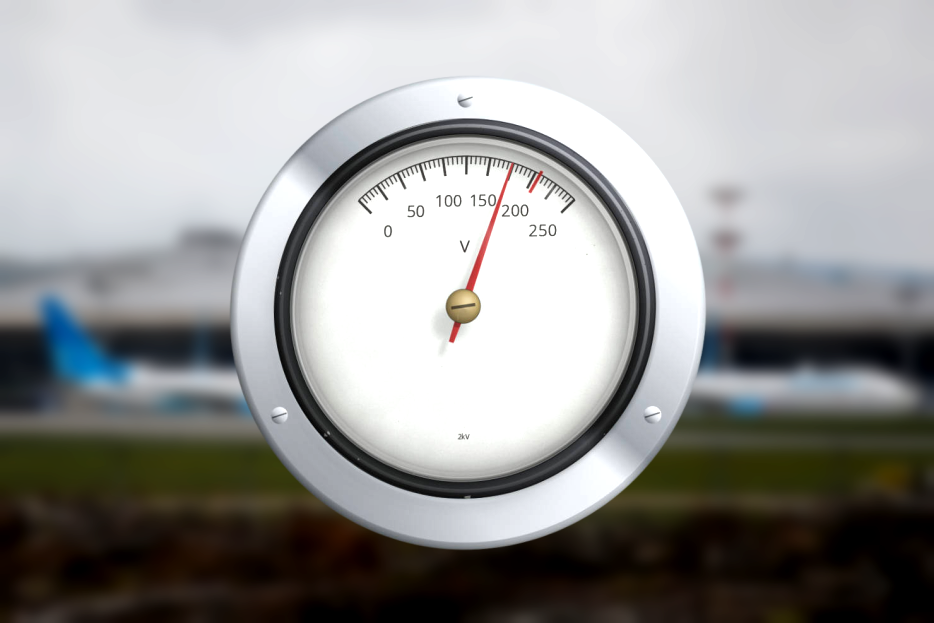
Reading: 175 (V)
